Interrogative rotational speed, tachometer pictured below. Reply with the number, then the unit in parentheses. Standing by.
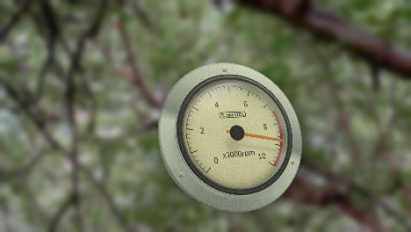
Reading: 8800 (rpm)
